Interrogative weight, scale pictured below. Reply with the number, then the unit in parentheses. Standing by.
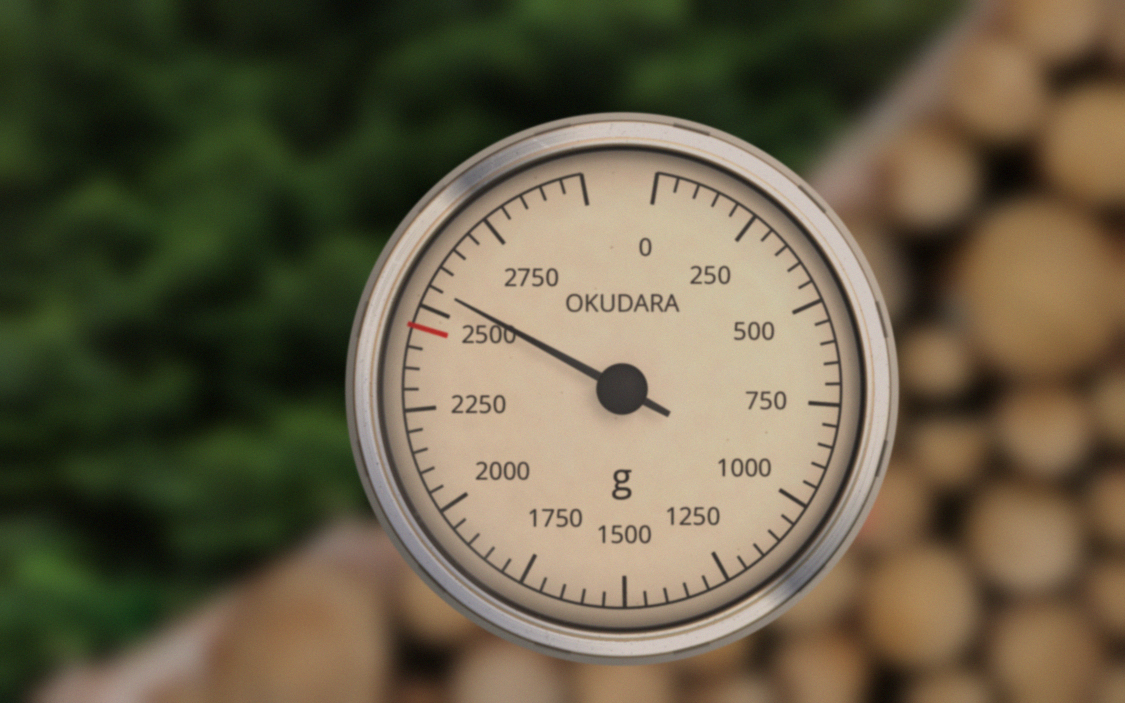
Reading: 2550 (g)
